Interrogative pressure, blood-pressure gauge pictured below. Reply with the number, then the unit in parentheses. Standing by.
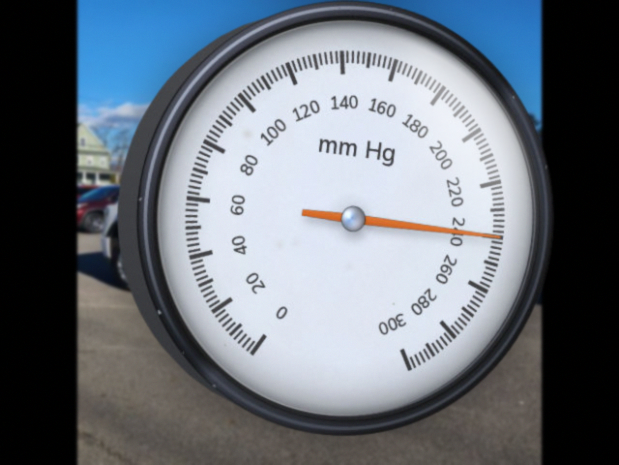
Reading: 240 (mmHg)
